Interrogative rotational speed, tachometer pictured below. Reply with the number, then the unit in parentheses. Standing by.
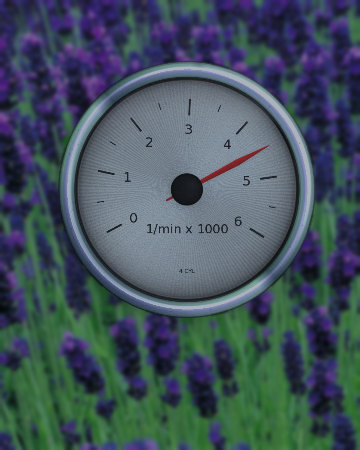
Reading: 4500 (rpm)
